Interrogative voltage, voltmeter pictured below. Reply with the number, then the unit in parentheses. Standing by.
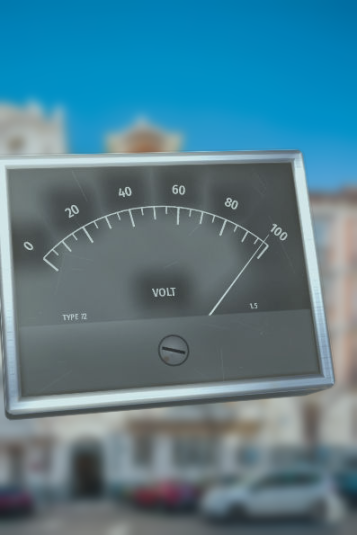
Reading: 97.5 (V)
